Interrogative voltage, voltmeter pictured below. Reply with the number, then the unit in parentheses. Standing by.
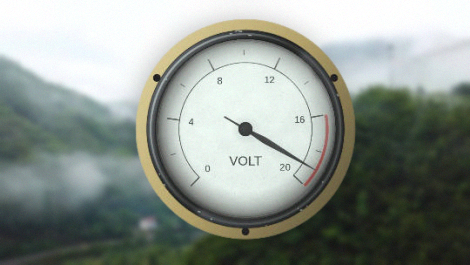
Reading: 19 (V)
